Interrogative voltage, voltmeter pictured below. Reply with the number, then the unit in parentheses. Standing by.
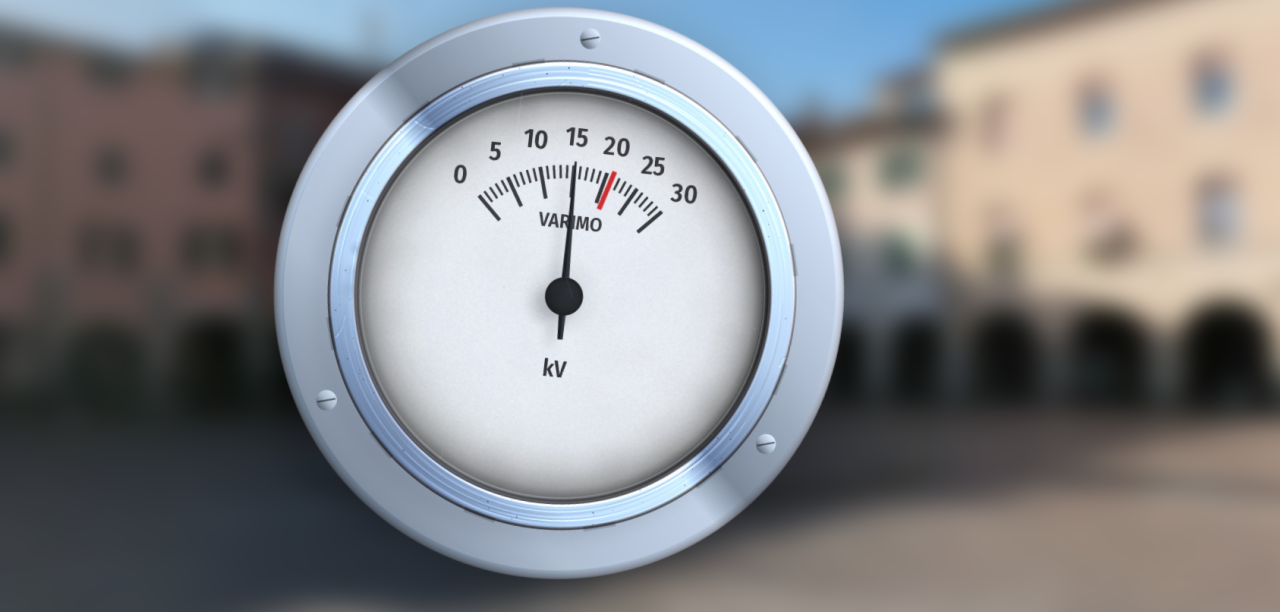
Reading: 15 (kV)
